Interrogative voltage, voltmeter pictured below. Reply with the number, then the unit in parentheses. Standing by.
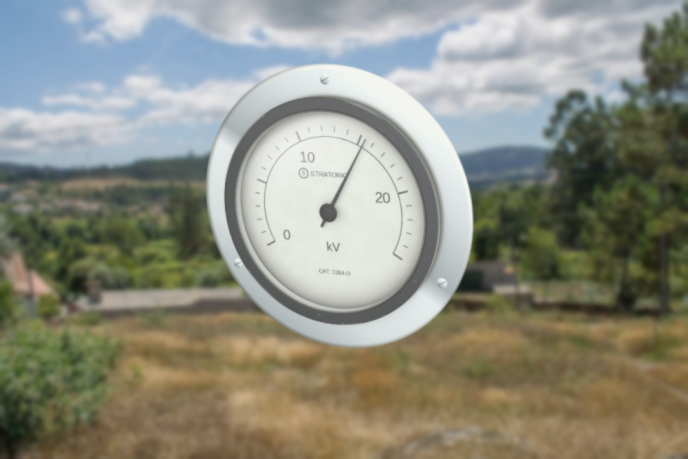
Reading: 15.5 (kV)
